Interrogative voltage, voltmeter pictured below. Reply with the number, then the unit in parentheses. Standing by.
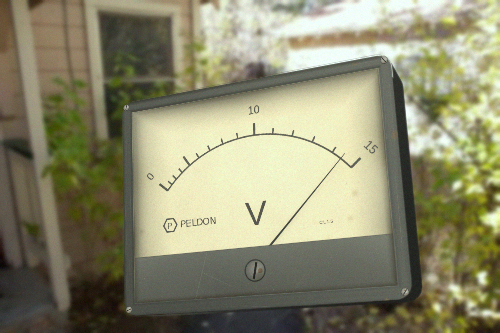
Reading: 14.5 (V)
